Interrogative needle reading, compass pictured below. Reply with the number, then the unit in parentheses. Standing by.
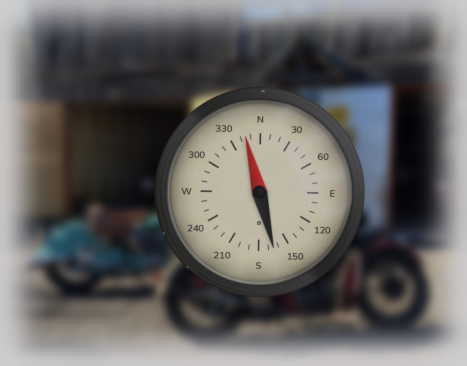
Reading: 345 (°)
